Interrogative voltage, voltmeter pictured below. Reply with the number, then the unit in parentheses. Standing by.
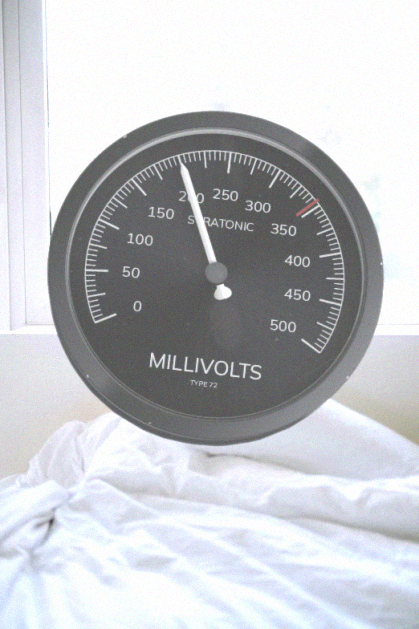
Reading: 200 (mV)
